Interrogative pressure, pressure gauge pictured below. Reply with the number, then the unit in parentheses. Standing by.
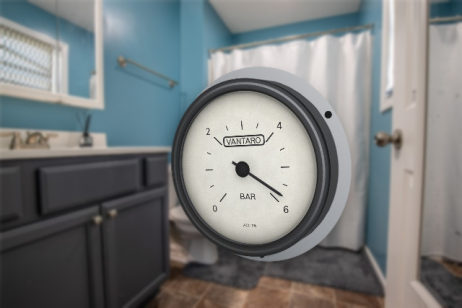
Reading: 5.75 (bar)
